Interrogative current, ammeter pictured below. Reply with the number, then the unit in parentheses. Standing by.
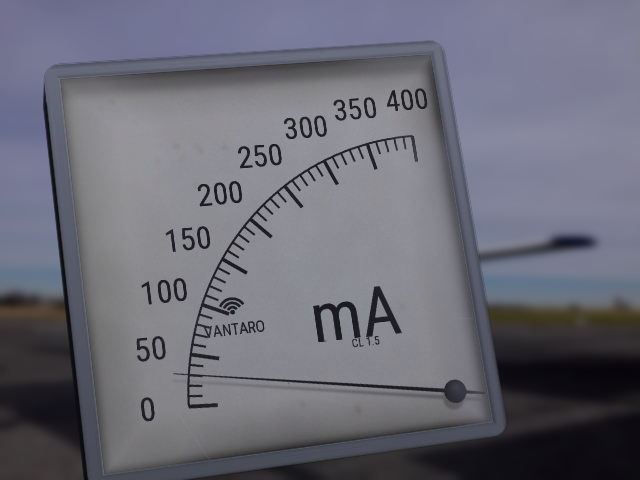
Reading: 30 (mA)
